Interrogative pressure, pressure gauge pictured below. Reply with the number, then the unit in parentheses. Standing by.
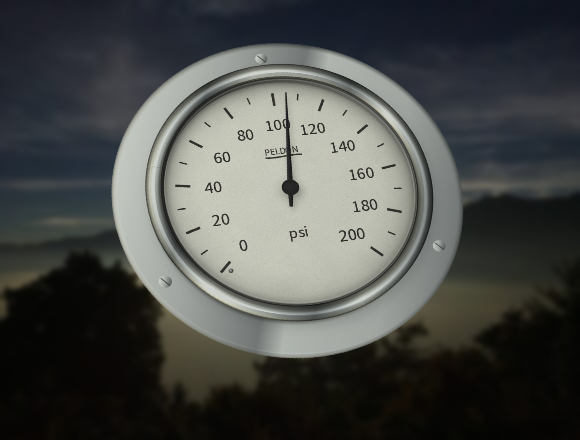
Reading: 105 (psi)
